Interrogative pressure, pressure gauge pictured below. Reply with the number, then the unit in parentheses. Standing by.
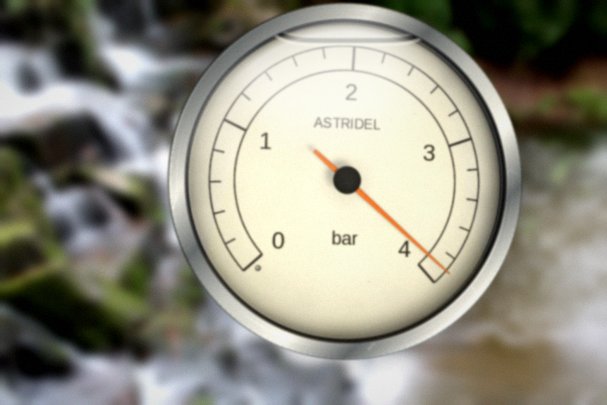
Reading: 3.9 (bar)
